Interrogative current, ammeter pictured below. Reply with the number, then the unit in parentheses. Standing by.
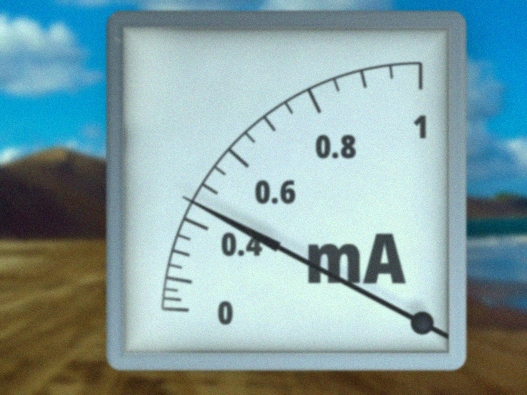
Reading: 0.45 (mA)
